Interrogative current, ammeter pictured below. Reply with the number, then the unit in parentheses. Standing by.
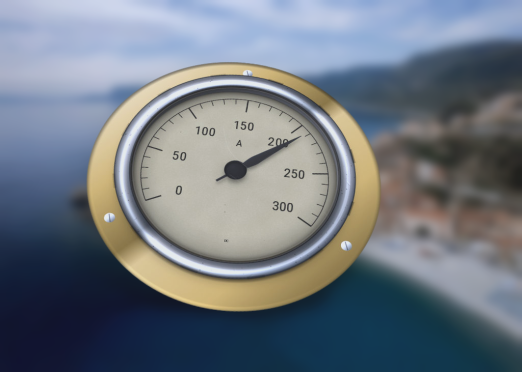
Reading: 210 (A)
